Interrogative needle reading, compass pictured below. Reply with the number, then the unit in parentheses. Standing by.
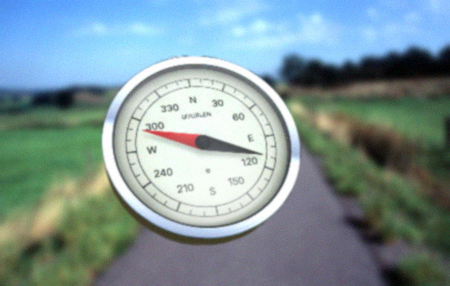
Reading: 290 (°)
